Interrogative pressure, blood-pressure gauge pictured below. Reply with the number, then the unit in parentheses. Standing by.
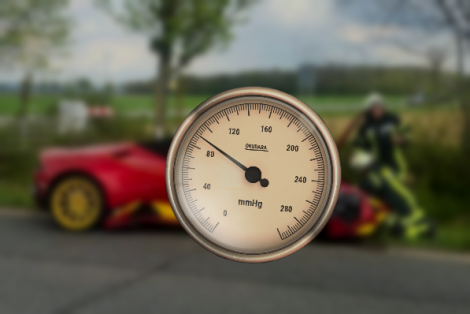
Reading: 90 (mmHg)
